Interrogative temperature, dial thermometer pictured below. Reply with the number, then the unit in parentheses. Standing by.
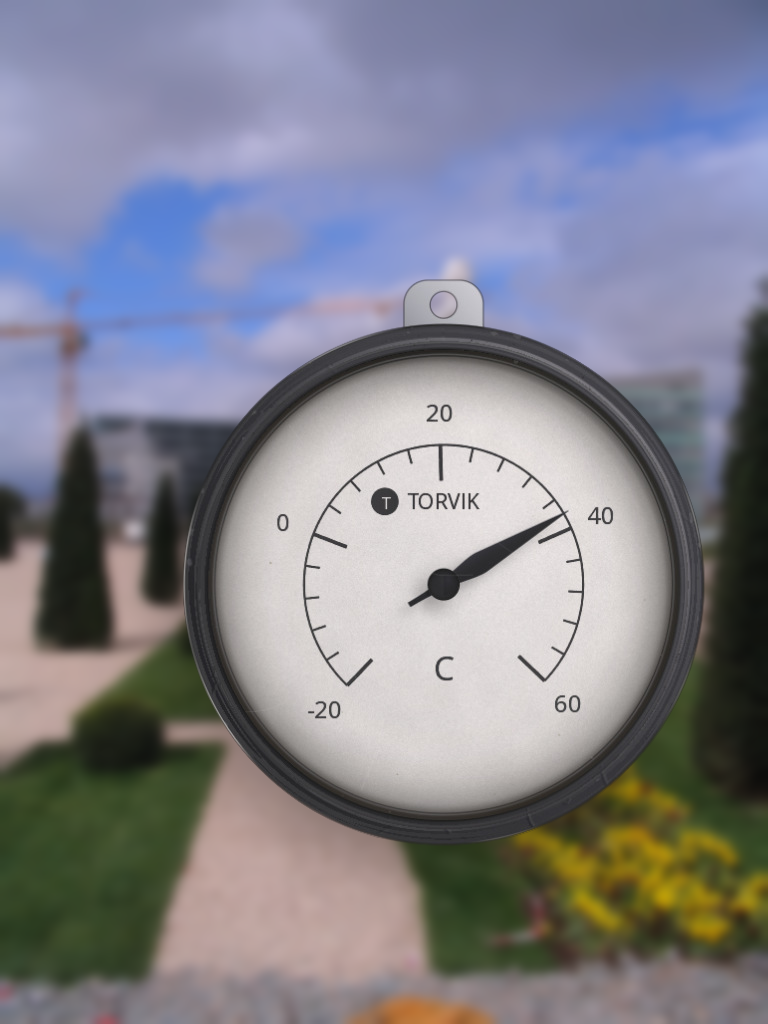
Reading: 38 (°C)
